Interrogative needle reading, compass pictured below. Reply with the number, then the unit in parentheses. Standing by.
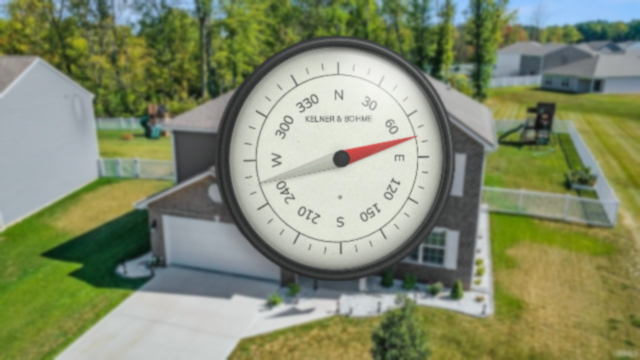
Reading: 75 (°)
